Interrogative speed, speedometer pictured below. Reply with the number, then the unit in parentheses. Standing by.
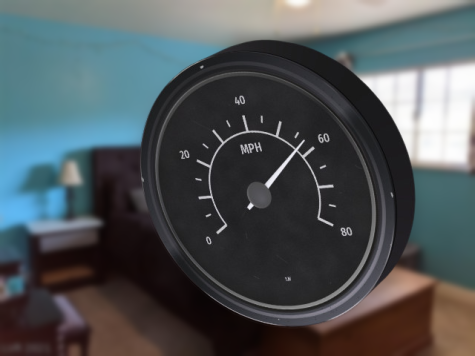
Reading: 57.5 (mph)
